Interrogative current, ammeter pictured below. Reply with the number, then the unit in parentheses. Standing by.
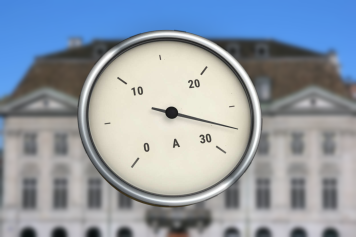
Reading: 27.5 (A)
